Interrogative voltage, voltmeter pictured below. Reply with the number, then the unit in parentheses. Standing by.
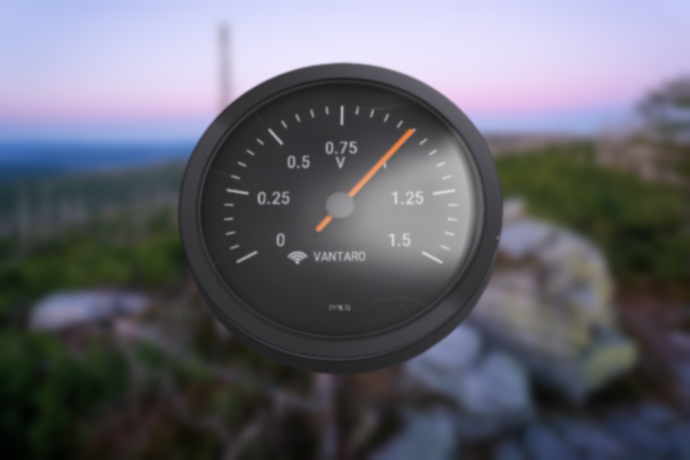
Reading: 1 (V)
